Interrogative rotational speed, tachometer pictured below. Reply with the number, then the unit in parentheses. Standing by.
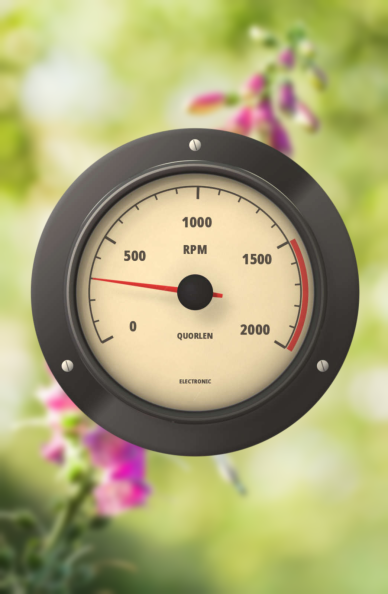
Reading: 300 (rpm)
